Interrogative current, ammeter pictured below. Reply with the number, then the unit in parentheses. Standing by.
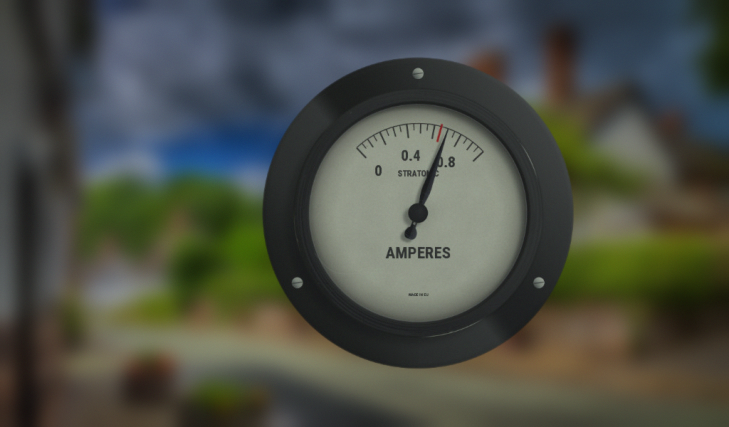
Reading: 0.7 (A)
